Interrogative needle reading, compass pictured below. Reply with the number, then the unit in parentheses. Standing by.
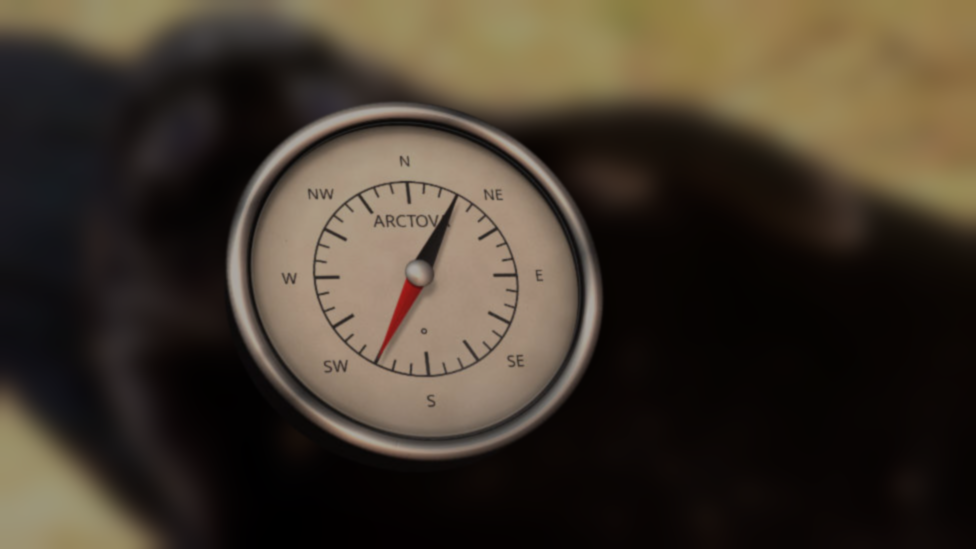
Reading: 210 (°)
